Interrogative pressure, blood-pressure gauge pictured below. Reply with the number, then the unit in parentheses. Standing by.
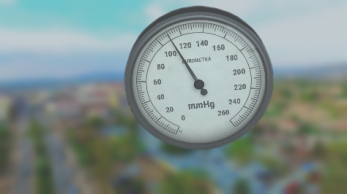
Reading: 110 (mmHg)
